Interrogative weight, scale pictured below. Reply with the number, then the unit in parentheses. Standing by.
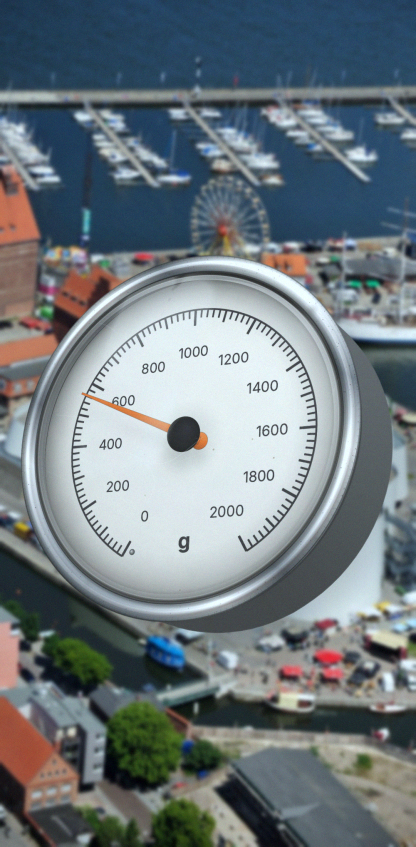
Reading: 560 (g)
